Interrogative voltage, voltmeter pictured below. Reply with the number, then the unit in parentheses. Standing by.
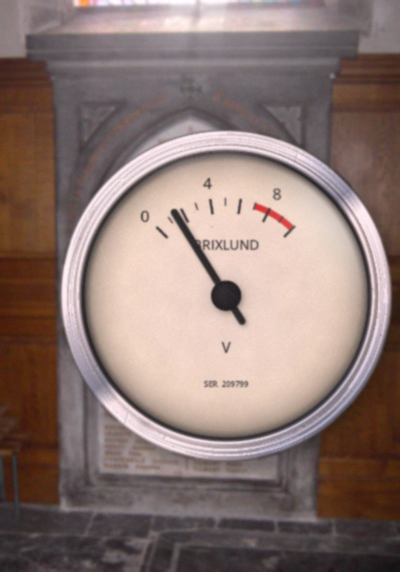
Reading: 1.5 (V)
